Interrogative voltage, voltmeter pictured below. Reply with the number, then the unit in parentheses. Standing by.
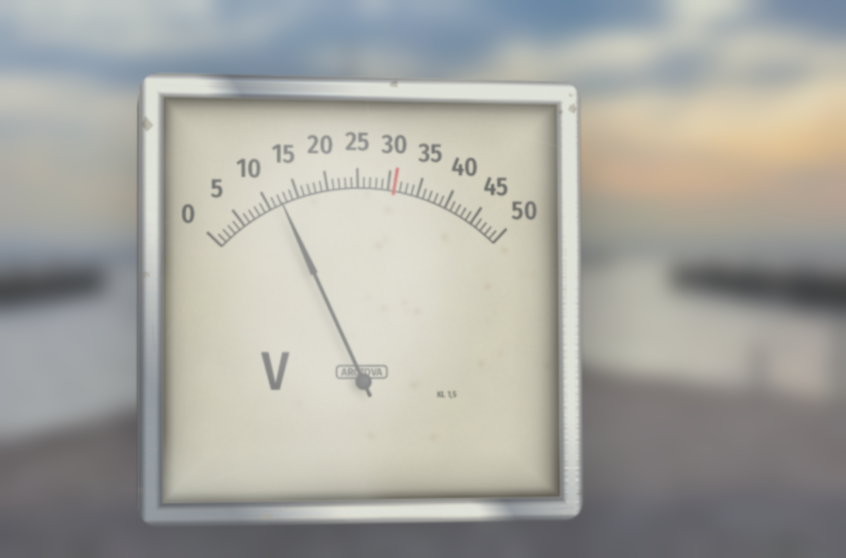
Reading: 12 (V)
